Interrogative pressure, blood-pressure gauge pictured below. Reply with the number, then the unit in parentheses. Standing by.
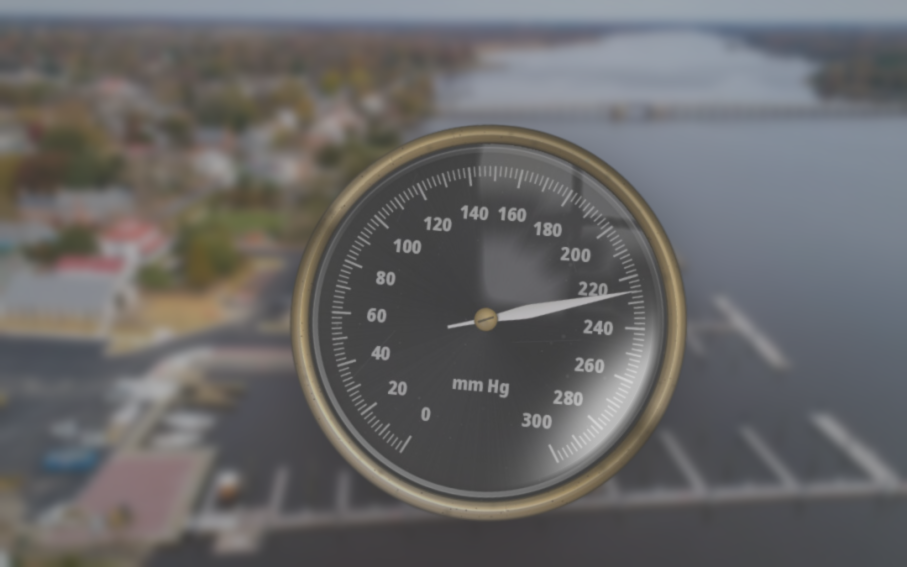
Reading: 226 (mmHg)
